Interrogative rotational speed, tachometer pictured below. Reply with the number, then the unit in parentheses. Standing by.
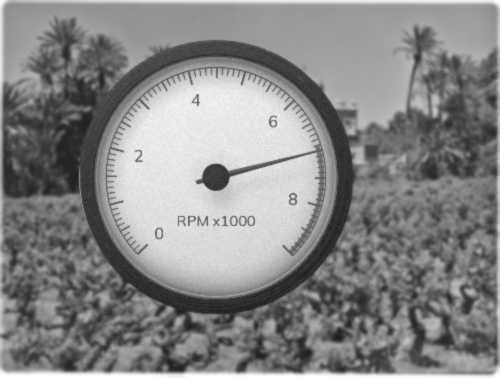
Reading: 7000 (rpm)
